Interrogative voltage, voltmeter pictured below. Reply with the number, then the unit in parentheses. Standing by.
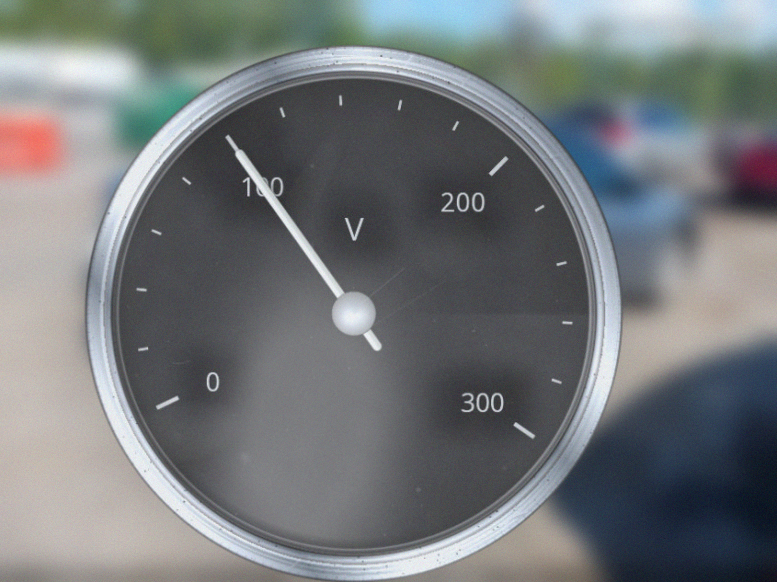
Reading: 100 (V)
